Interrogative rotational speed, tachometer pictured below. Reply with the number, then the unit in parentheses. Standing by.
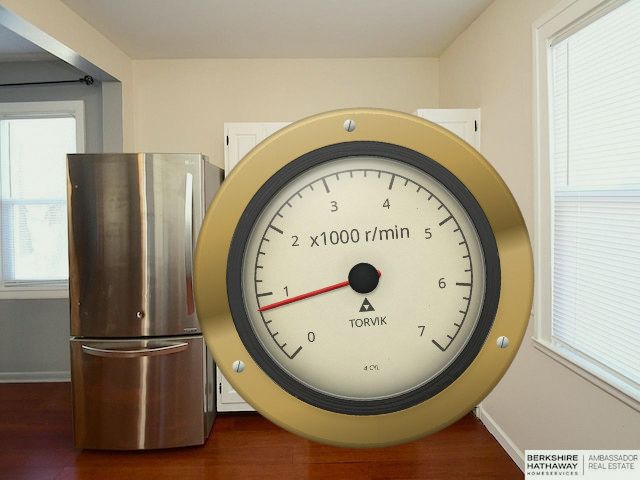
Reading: 800 (rpm)
